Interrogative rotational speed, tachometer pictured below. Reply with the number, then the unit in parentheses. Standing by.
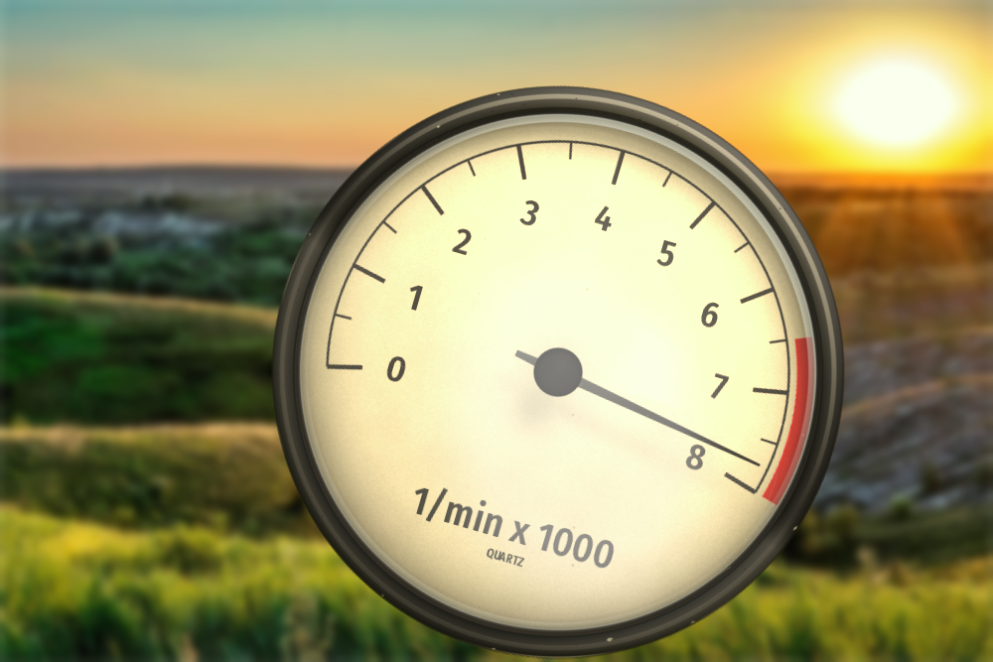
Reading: 7750 (rpm)
